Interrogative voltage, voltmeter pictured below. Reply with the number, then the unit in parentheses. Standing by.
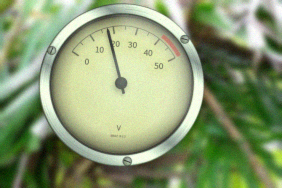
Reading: 17.5 (V)
